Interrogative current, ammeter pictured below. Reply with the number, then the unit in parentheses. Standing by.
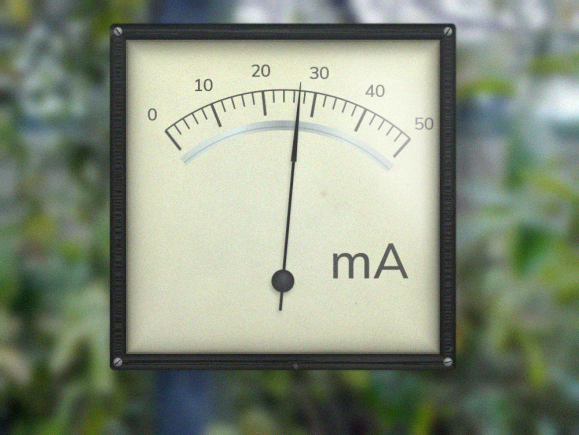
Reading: 27 (mA)
